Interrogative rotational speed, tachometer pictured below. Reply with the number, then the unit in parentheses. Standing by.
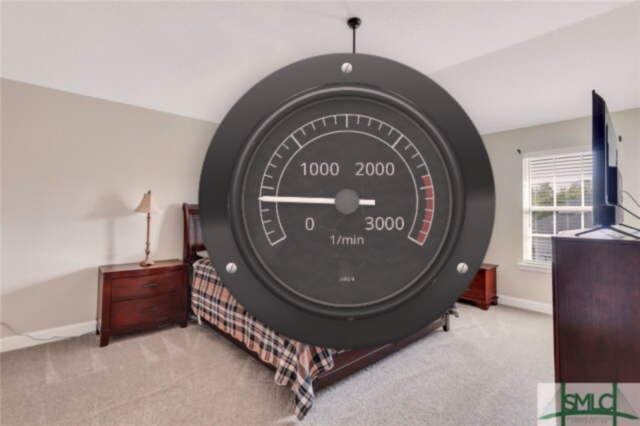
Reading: 400 (rpm)
